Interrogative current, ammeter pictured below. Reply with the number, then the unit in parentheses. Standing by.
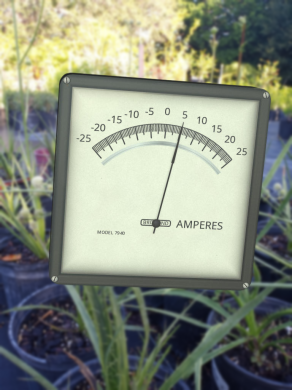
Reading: 5 (A)
